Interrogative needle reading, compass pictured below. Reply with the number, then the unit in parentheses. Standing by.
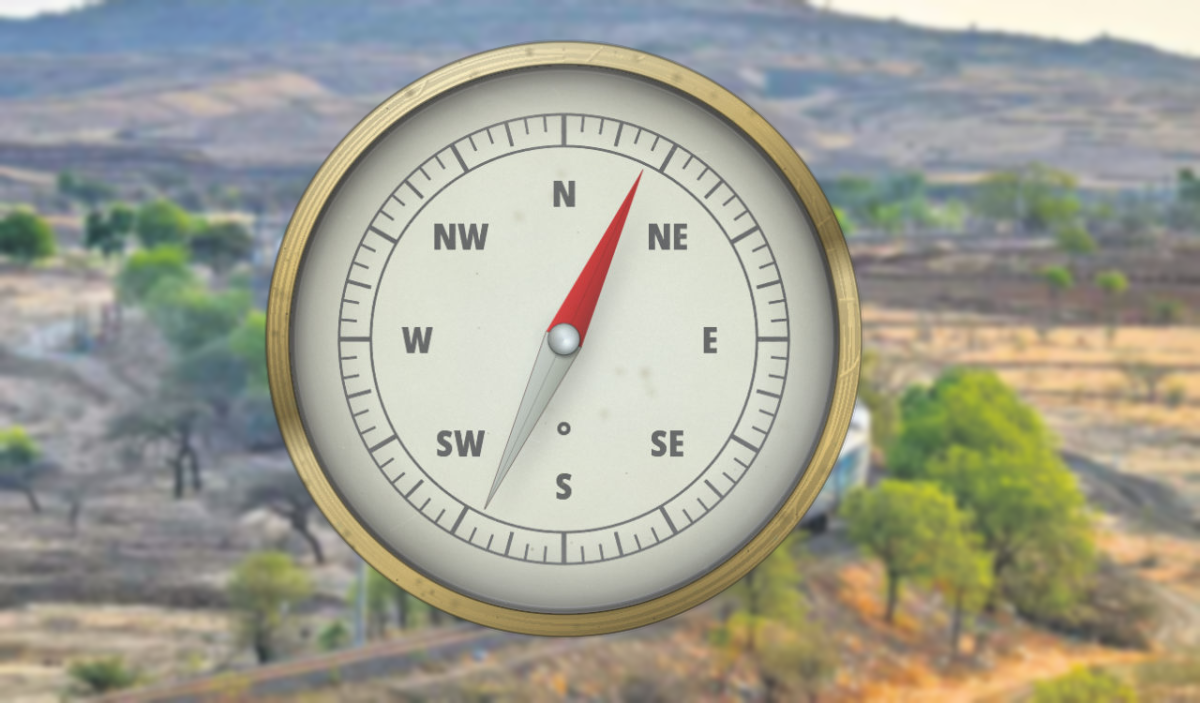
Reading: 25 (°)
